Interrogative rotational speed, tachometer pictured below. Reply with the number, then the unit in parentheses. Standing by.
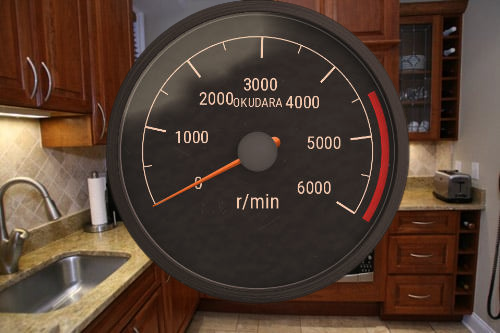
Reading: 0 (rpm)
